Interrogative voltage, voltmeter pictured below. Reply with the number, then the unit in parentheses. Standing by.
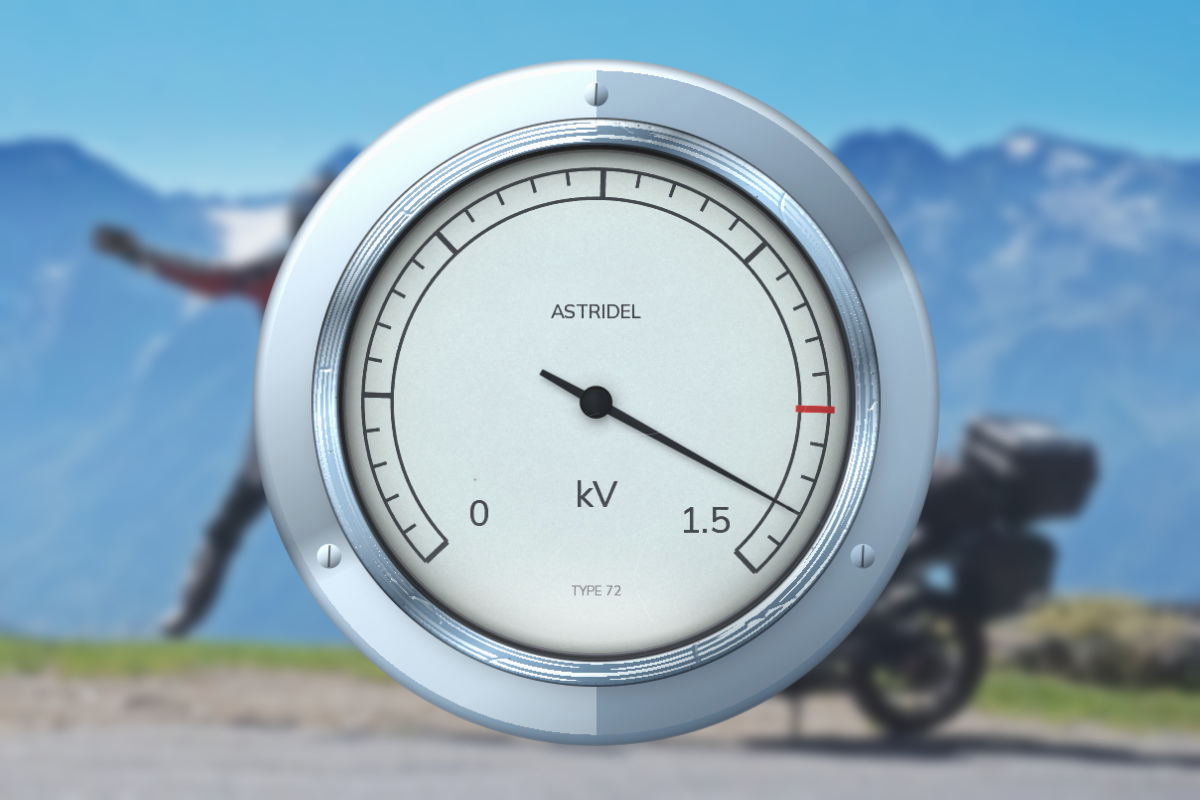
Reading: 1.4 (kV)
